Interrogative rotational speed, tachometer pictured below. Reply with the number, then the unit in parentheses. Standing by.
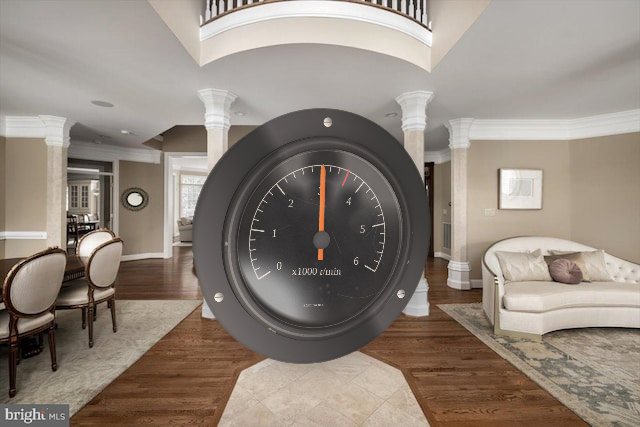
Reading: 3000 (rpm)
